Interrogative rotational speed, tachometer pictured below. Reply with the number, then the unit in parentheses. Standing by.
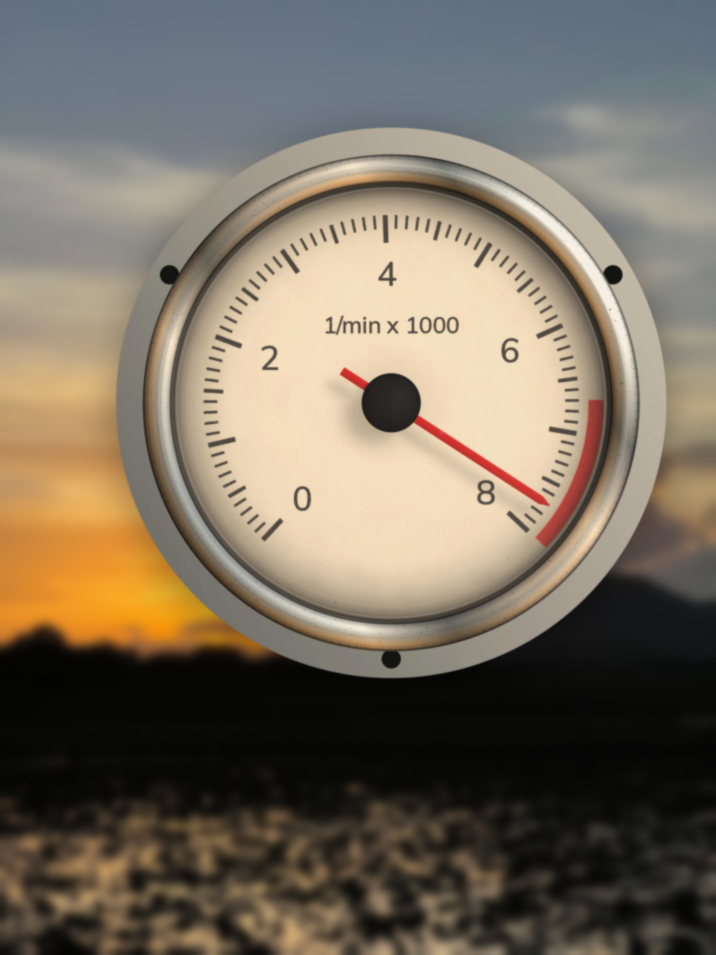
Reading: 7700 (rpm)
